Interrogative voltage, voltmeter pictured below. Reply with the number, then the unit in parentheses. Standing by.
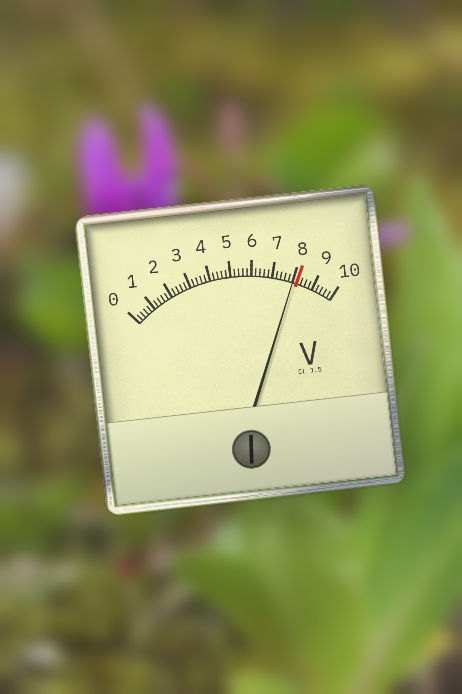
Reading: 8 (V)
